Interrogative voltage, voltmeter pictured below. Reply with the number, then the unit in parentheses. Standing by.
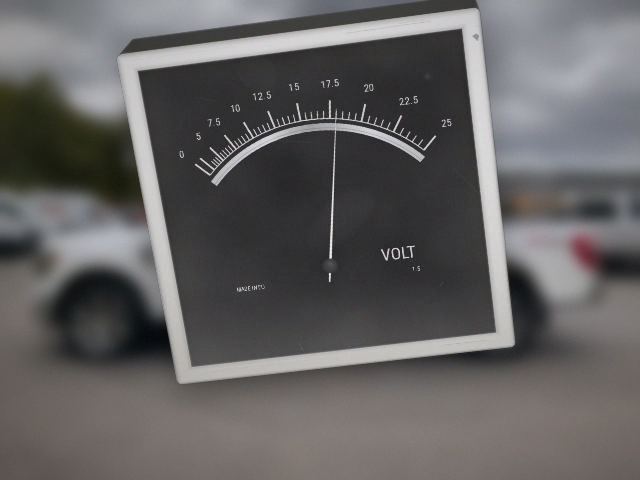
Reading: 18 (V)
